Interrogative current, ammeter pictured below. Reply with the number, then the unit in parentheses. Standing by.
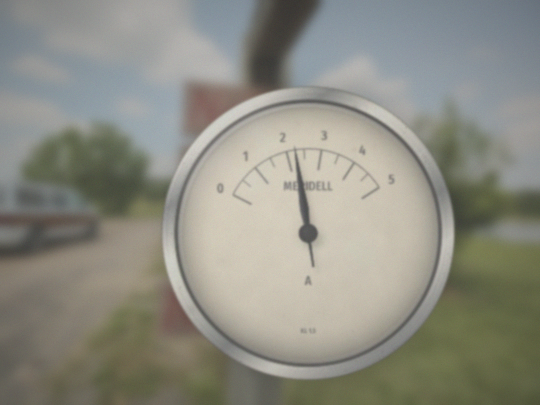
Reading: 2.25 (A)
